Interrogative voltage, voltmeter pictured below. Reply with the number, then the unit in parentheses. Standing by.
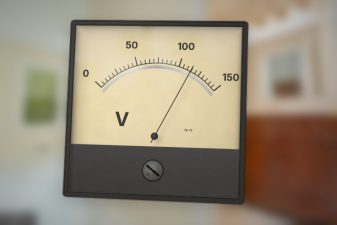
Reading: 115 (V)
